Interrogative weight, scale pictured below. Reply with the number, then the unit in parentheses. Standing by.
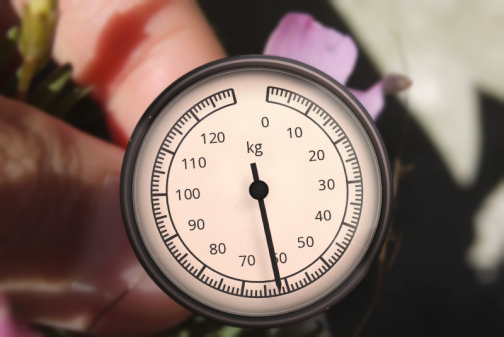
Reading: 62 (kg)
